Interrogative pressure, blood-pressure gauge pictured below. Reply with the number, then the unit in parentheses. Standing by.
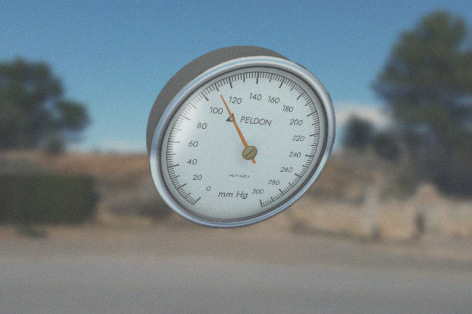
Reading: 110 (mmHg)
